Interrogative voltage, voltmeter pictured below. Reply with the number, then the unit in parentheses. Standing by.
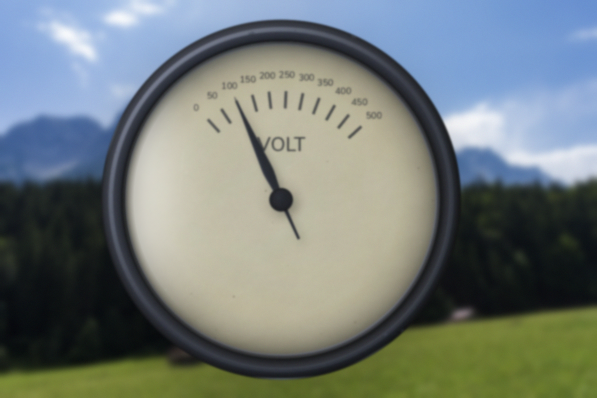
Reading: 100 (V)
